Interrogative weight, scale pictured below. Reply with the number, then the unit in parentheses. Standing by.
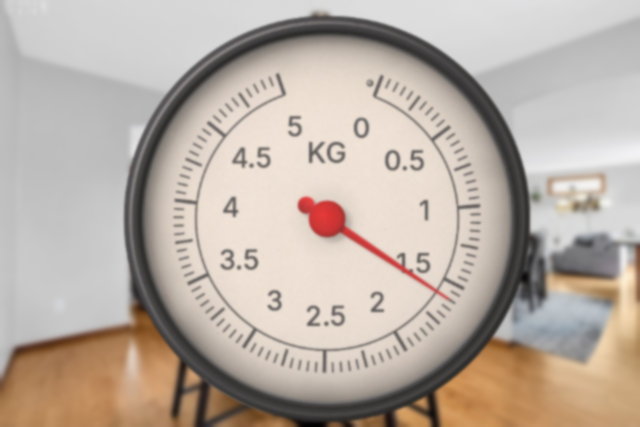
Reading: 1.6 (kg)
